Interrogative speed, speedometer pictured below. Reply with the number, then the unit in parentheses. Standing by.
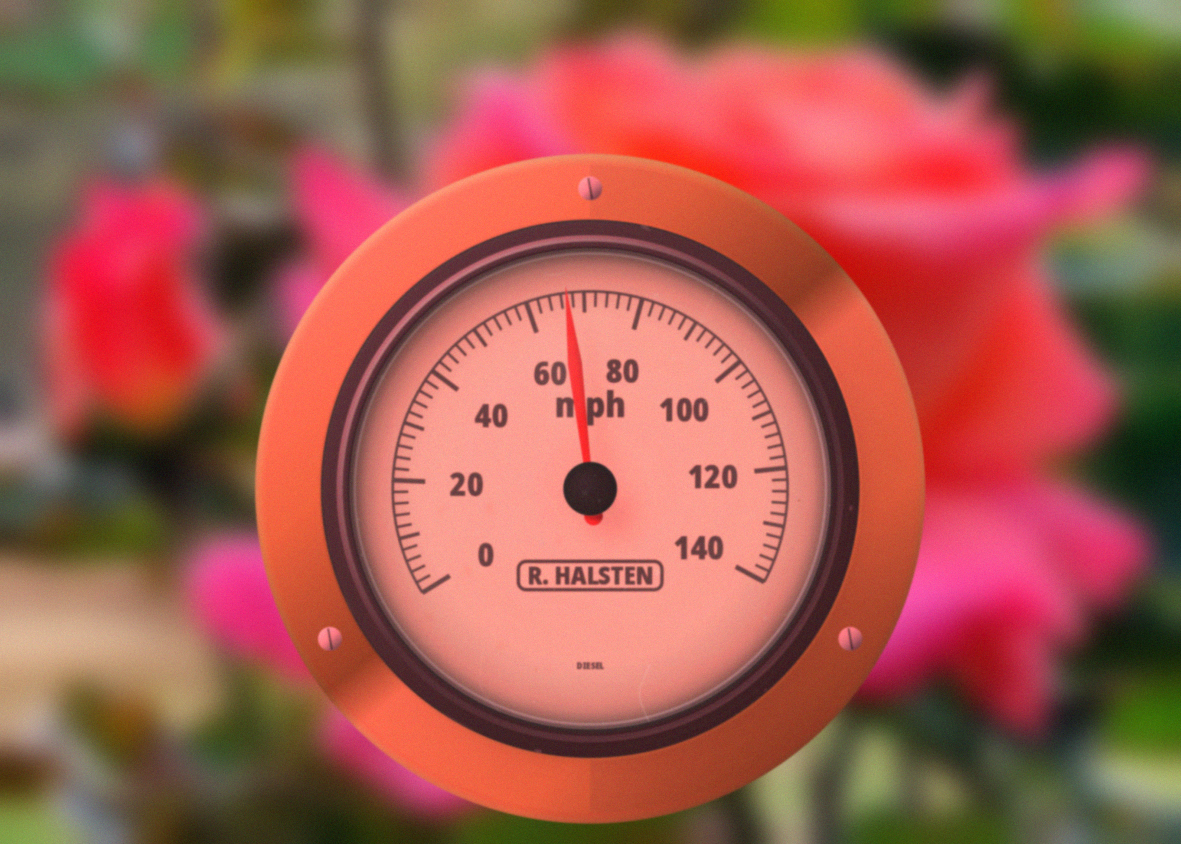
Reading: 67 (mph)
